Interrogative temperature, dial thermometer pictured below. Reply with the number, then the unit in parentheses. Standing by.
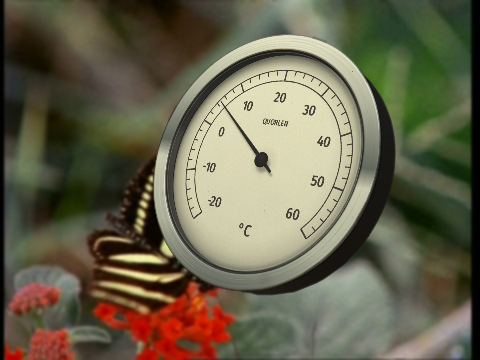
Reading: 5 (°C)
